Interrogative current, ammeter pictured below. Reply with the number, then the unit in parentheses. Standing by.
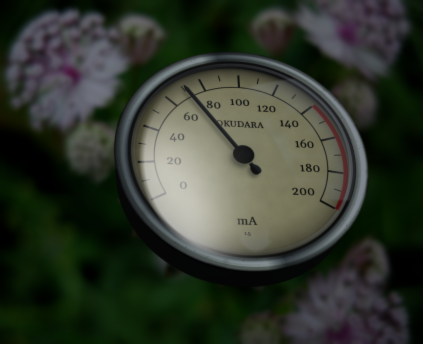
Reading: 70 (mA)
